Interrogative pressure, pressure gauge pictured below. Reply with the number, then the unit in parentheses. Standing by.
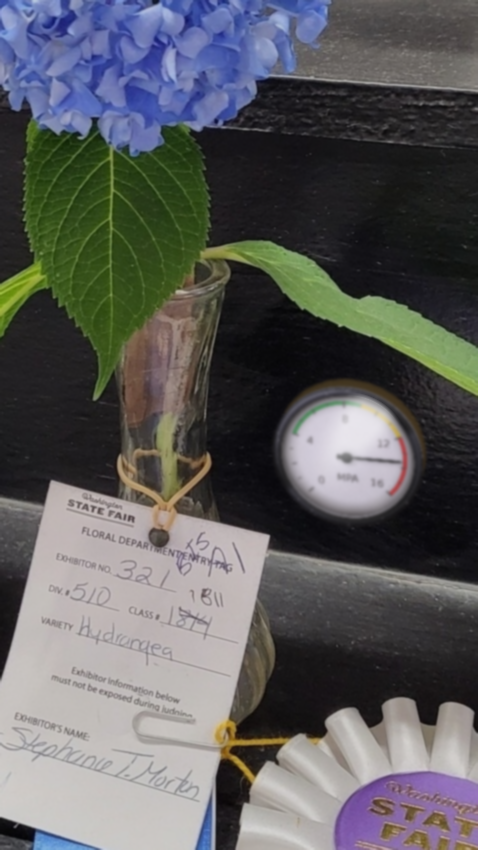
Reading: 13.5 (MPa)
